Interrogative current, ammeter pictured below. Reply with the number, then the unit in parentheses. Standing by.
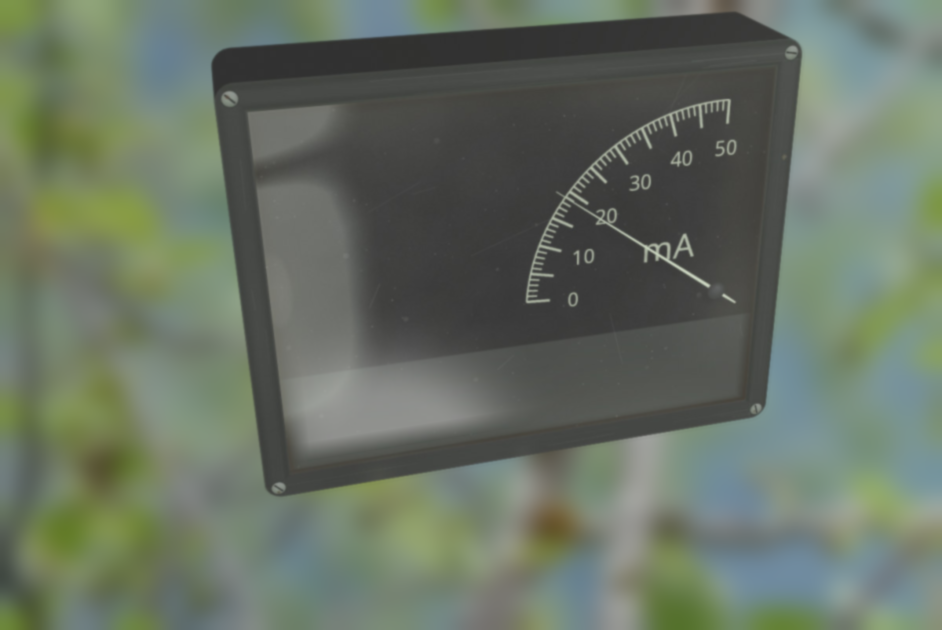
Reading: 19 (mA)
